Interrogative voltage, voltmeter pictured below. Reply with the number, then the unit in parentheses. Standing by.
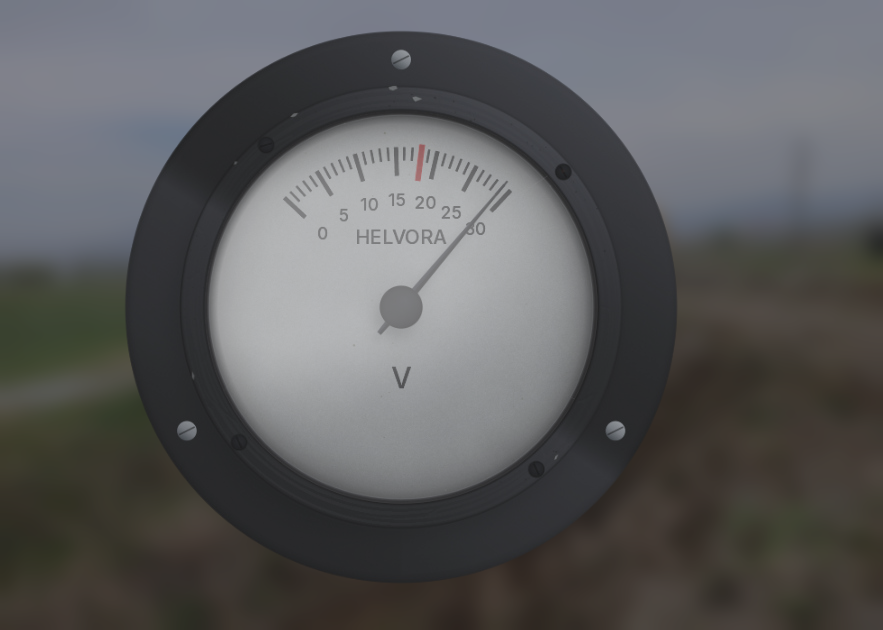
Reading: 29 (V)
